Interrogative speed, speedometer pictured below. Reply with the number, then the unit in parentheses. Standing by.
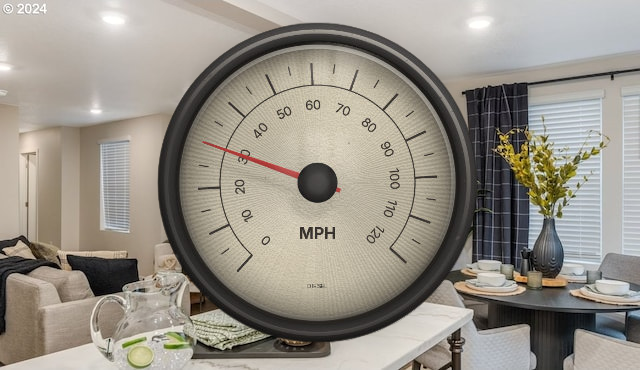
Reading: 30 (mph)
